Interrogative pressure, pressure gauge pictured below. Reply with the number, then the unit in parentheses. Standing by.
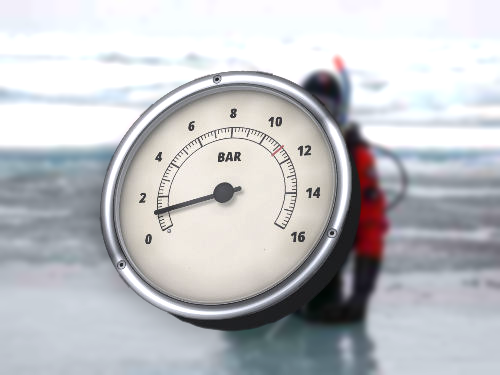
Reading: 1 (bar)
